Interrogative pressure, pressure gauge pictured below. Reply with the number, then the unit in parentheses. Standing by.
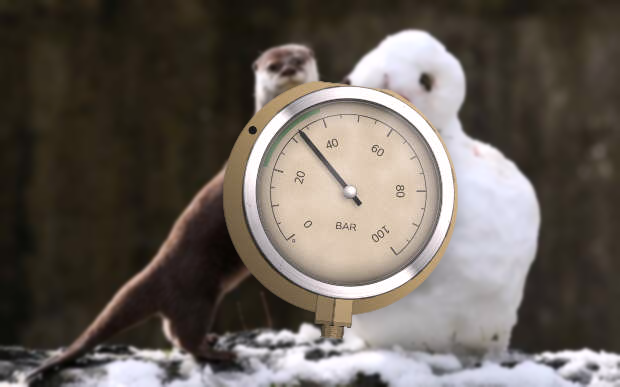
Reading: 32.5 (bar)
